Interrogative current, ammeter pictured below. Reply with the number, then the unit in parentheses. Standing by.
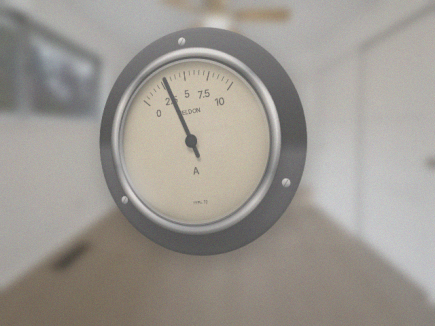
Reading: 3 (A)
